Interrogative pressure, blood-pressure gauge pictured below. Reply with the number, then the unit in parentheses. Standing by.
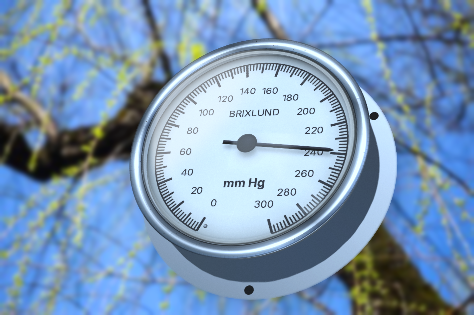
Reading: 240 (mmHg)
